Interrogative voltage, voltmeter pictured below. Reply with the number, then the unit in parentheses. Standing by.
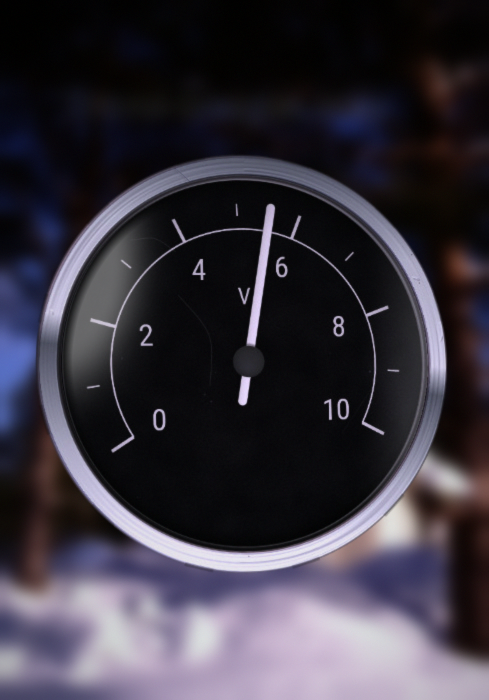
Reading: 5.5 (V)
